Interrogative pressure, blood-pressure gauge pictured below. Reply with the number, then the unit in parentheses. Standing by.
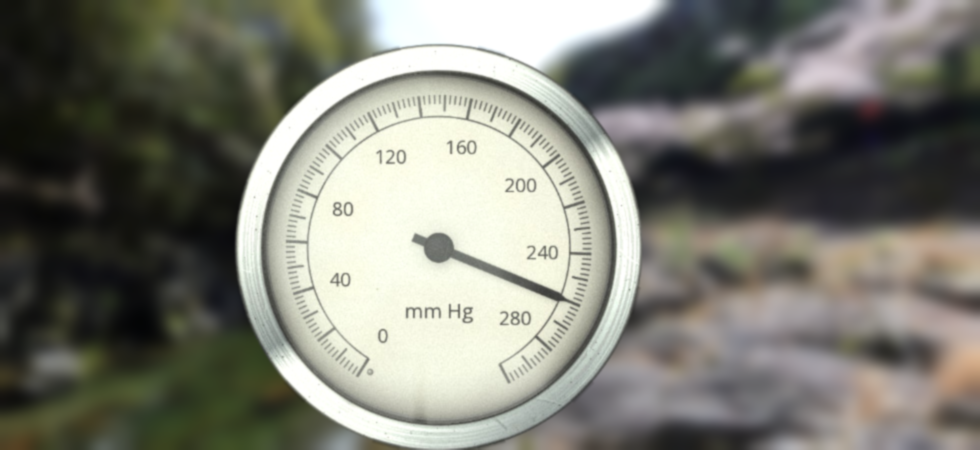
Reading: 260 (mmHg)
